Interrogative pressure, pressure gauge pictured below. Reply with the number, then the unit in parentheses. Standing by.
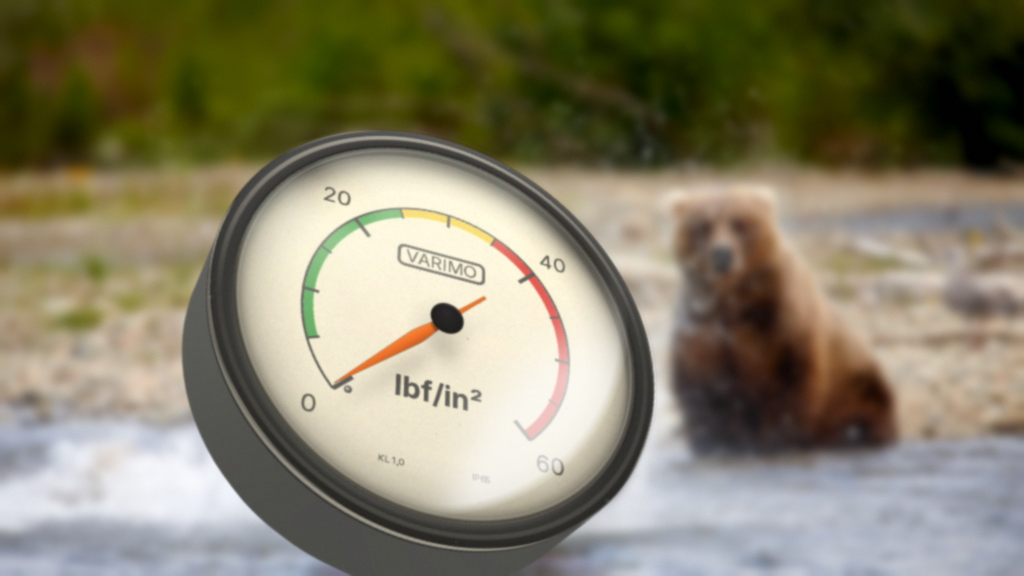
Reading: 0 (psi)
